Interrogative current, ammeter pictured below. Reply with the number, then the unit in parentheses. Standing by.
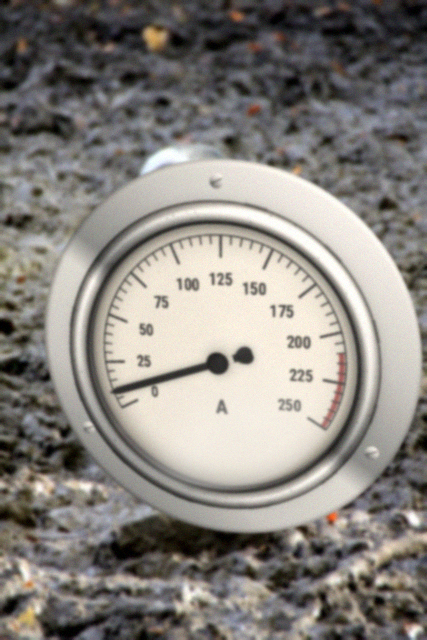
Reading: 10 (A)
